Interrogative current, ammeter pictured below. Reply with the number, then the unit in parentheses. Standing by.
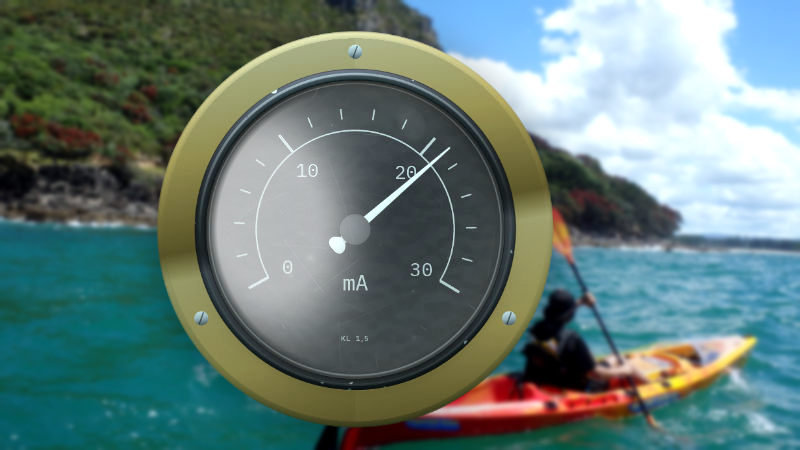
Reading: 21 (mA)
